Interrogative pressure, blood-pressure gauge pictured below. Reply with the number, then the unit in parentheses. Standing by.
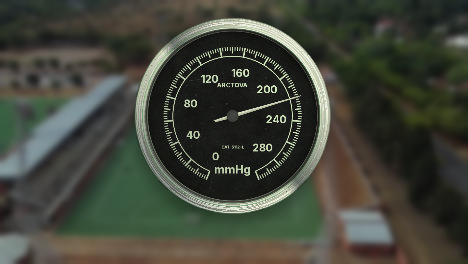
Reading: 220 (mmHg)
